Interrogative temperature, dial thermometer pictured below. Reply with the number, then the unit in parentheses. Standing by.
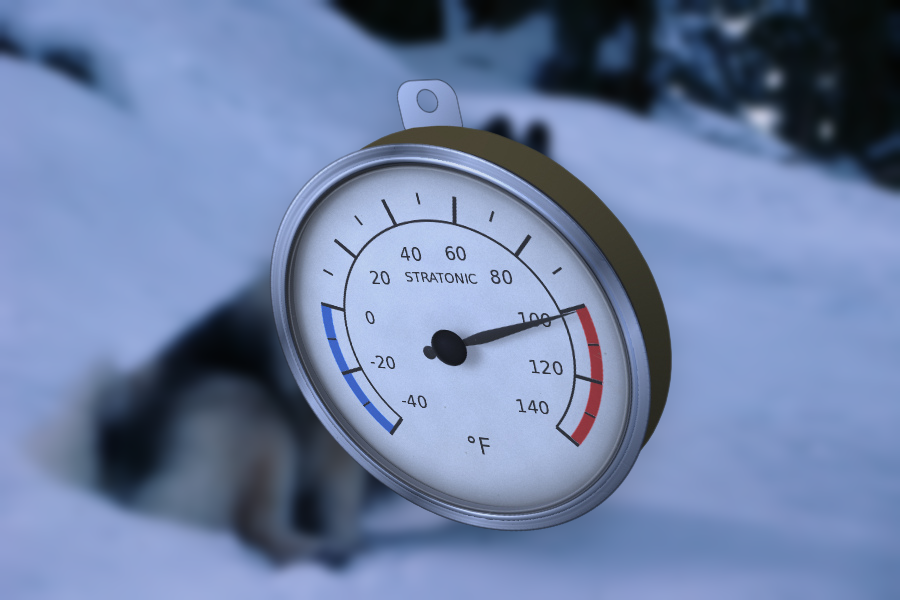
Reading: 100 (°F)
